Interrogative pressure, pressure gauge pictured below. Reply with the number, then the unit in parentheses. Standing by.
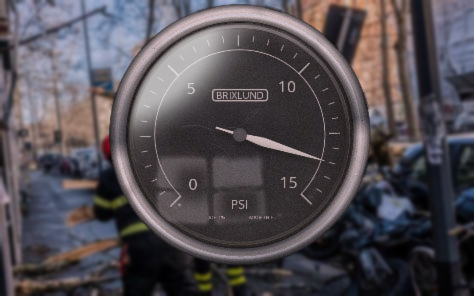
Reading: 13.5 (psi)
